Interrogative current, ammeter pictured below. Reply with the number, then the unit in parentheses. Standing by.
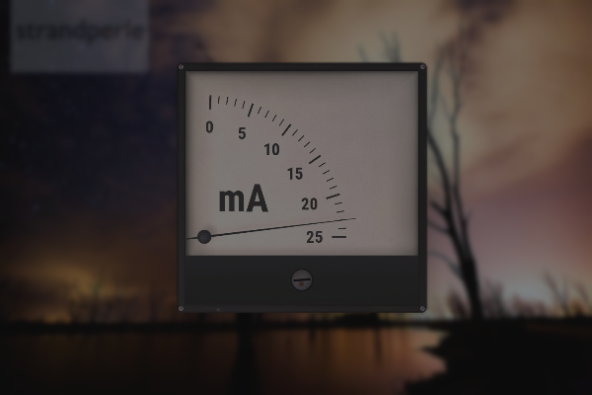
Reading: 23 (mA)
